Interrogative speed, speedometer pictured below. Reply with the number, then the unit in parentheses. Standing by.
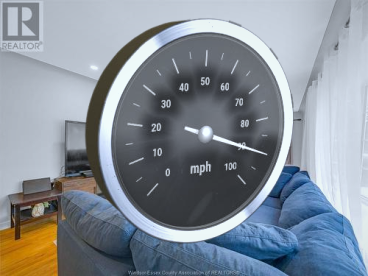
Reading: 90 (mph)
